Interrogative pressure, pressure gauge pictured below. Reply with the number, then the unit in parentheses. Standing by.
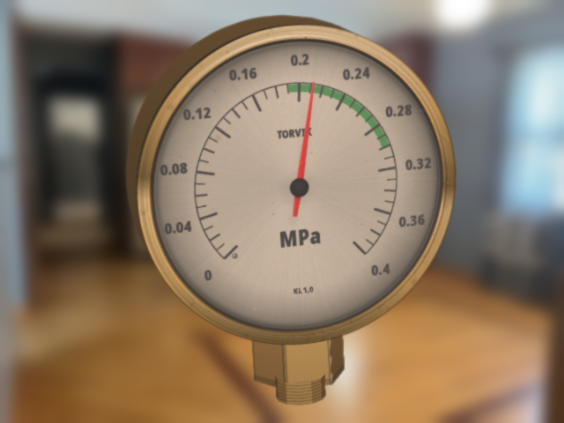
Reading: 0.21 (MPa)
